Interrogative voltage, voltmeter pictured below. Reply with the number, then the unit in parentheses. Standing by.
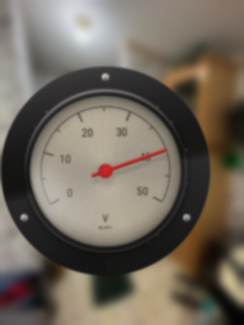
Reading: 40 (V)
